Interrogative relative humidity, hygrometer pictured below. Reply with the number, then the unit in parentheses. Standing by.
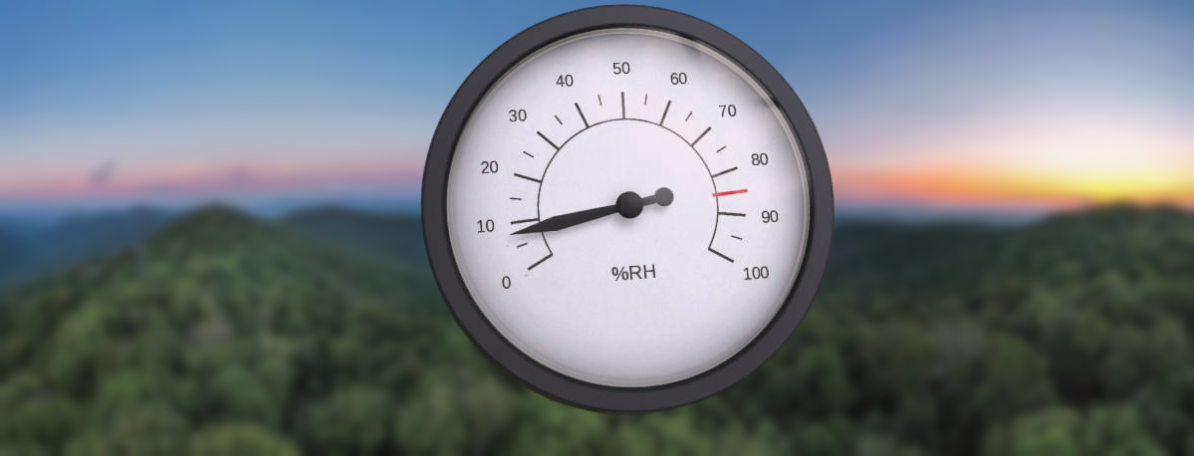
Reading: 7.5 (%)
